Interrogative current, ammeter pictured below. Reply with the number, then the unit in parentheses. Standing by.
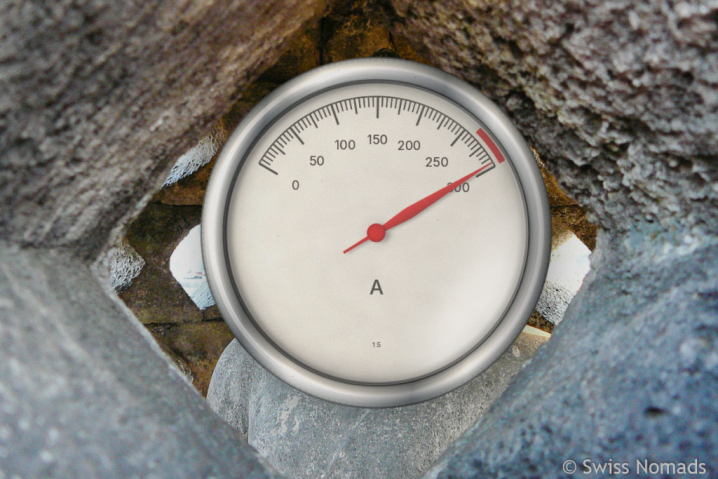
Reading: 295 (A)
